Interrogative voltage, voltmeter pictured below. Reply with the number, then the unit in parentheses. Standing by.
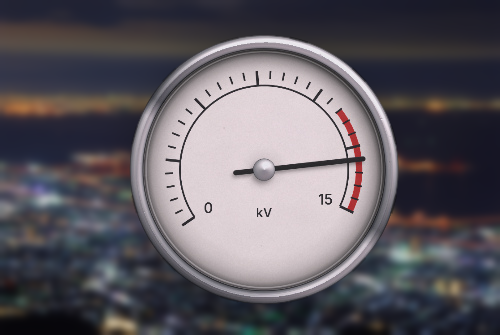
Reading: 13 (kV)
